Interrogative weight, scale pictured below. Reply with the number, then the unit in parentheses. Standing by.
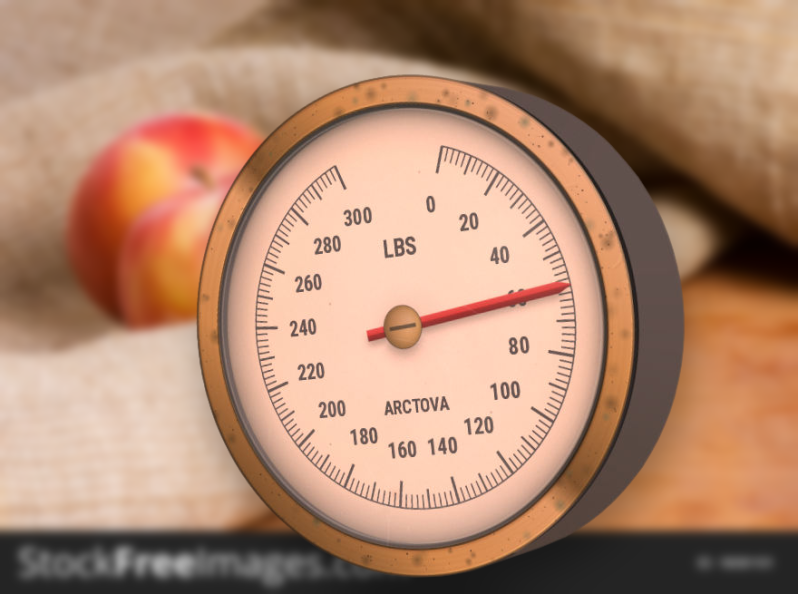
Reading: 60 (lb)
